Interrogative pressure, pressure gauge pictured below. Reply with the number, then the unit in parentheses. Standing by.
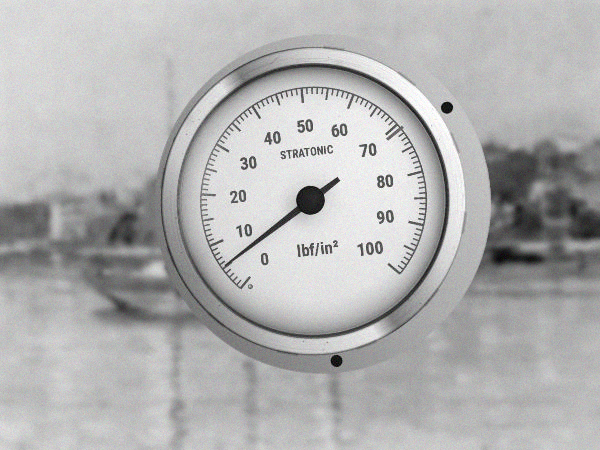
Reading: 5 (psi)
